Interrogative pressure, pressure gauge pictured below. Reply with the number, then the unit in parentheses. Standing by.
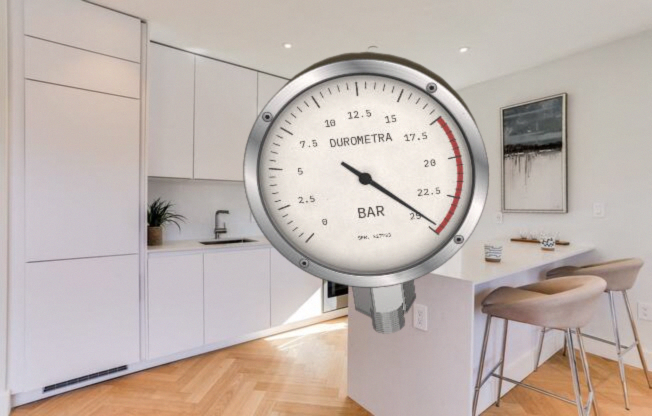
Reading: 24.5 (bar)
